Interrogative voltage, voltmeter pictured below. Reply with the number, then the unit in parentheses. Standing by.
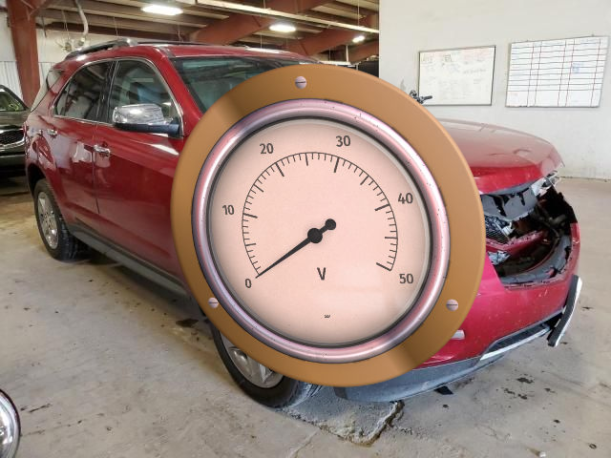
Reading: 0 (V)
